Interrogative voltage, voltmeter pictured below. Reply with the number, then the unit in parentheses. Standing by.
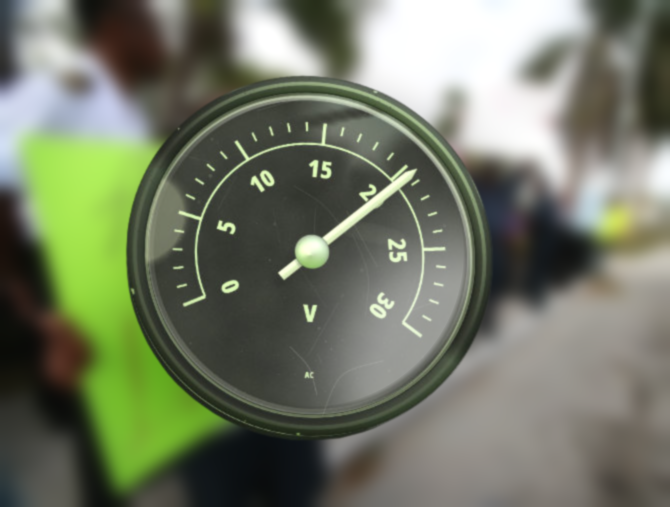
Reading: 20.5 (V)
